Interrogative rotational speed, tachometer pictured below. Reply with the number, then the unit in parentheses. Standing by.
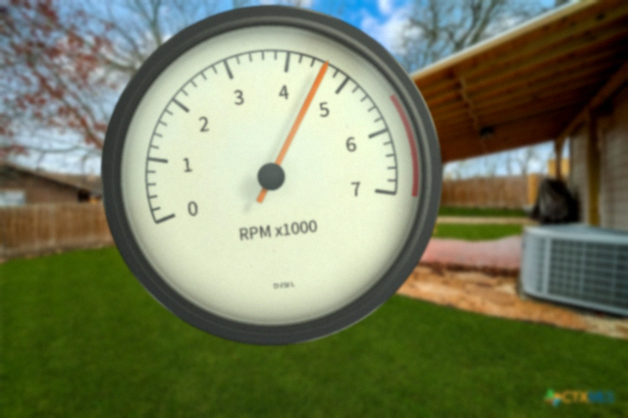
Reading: 4600 (rpm)
